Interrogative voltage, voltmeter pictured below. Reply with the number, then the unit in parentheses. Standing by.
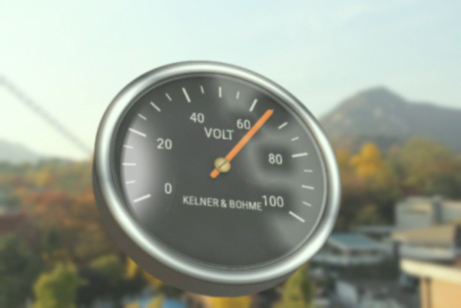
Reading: 65 (V)
